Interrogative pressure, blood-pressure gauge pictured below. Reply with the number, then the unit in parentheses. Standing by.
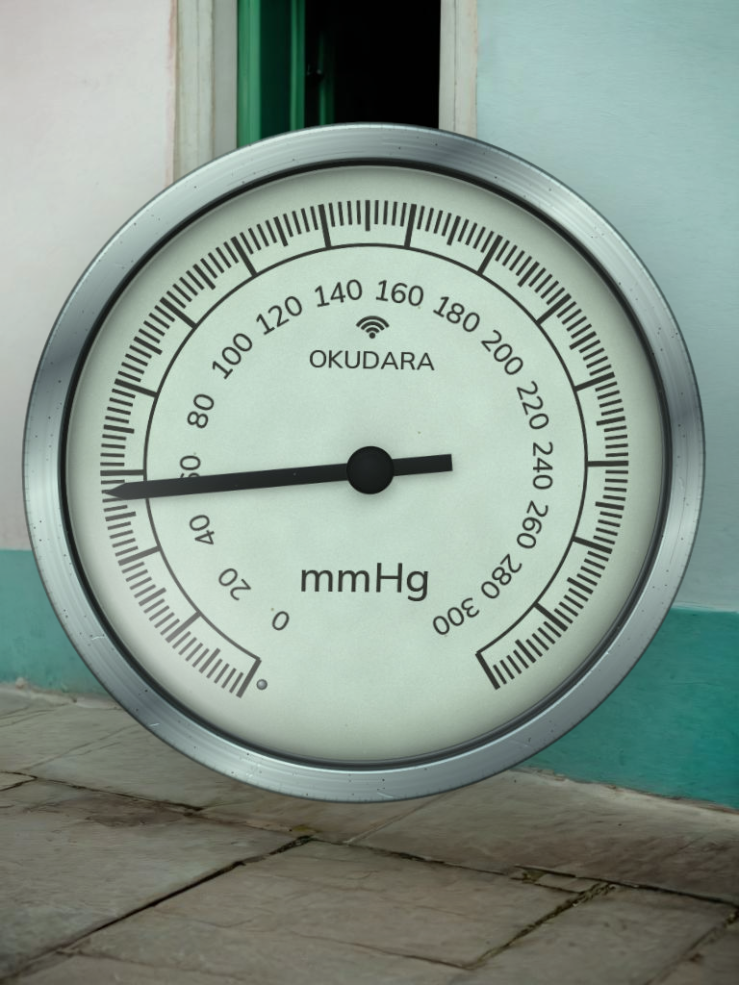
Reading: 56 (mmHg)
